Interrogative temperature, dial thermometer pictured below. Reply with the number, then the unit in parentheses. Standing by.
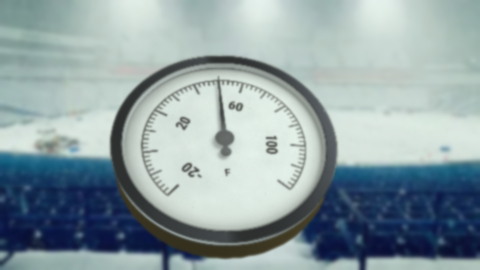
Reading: 50 (°F)
